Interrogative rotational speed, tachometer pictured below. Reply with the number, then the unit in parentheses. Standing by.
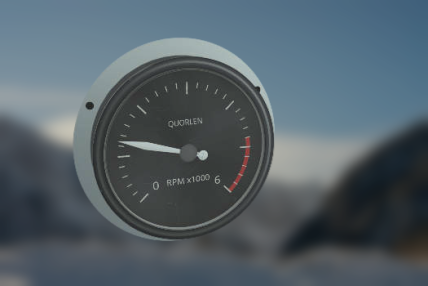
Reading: 1300 (rpm)
